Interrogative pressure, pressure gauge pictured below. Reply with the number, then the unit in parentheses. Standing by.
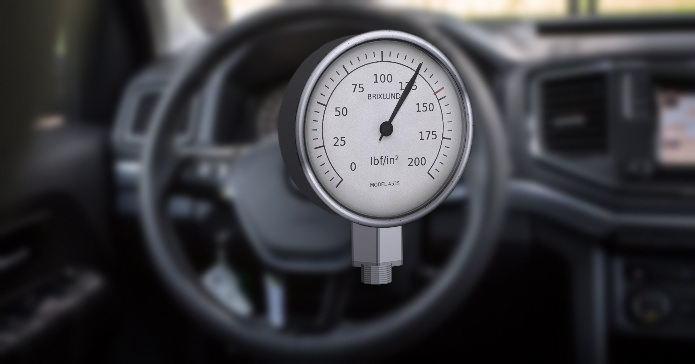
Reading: 125 (psi)
